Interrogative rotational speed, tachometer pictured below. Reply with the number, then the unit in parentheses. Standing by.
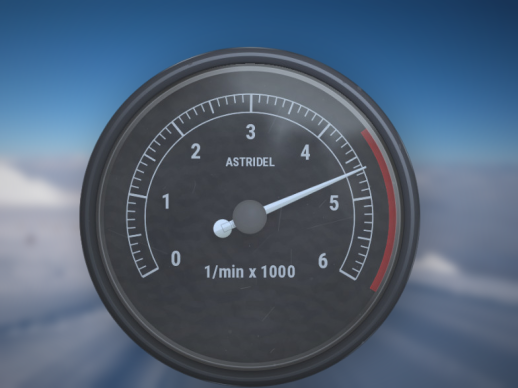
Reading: 4650 (rpm)
